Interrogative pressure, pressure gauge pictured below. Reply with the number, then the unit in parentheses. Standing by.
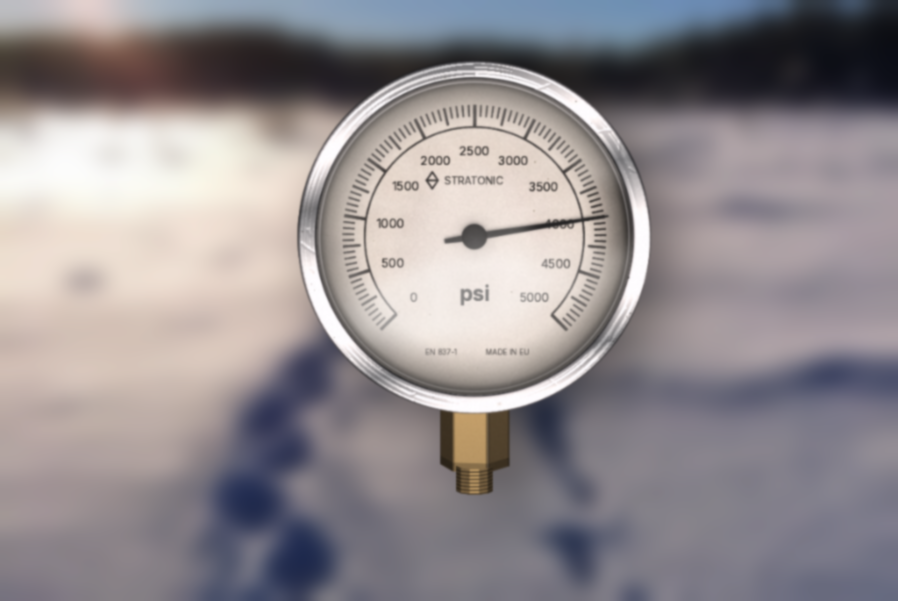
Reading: 4000 (psi)
